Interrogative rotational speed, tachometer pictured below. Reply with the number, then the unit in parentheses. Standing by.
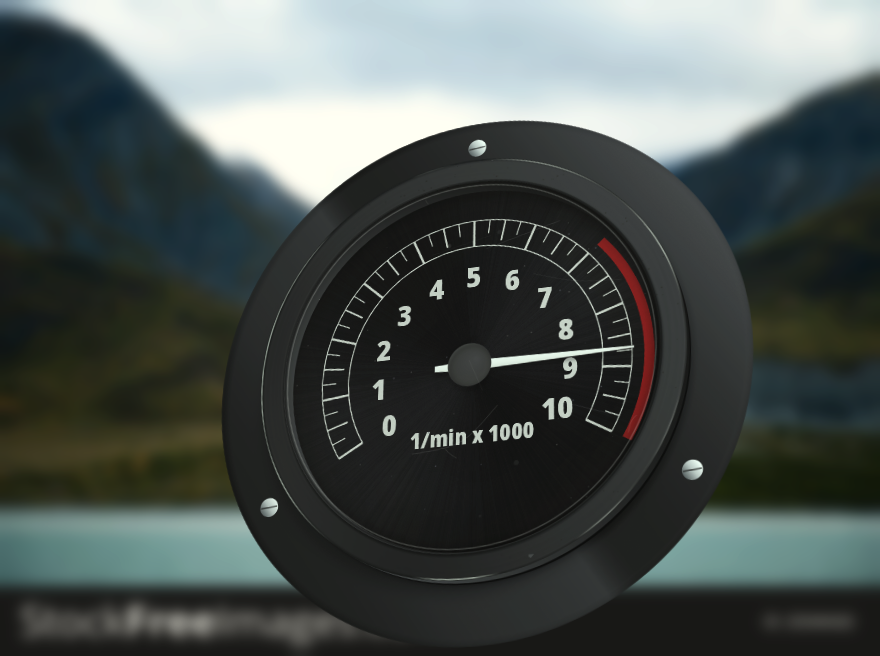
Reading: 8750 (rpm)
